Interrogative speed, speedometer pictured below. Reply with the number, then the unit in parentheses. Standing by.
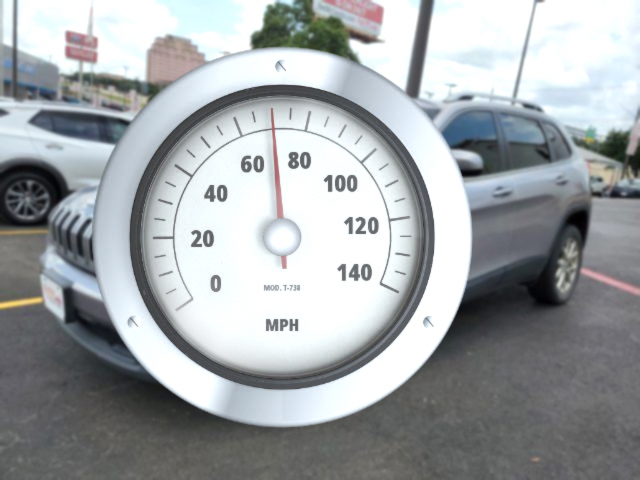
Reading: 70 (mph)
